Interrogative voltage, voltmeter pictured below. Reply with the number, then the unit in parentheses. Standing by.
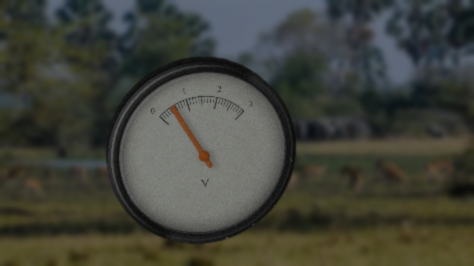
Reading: 0.5 (V)
